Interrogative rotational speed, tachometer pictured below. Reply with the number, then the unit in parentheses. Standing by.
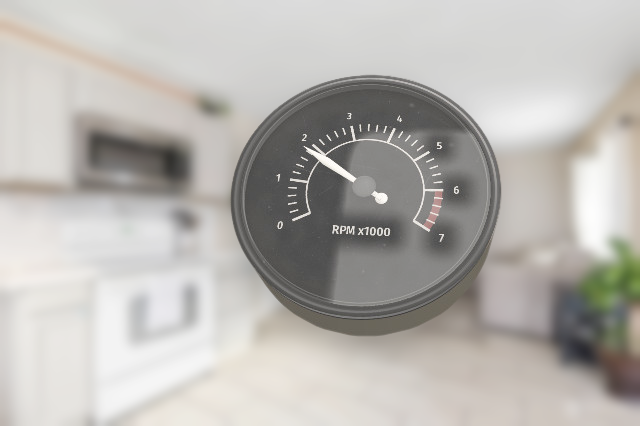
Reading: 1800 (rpm)
